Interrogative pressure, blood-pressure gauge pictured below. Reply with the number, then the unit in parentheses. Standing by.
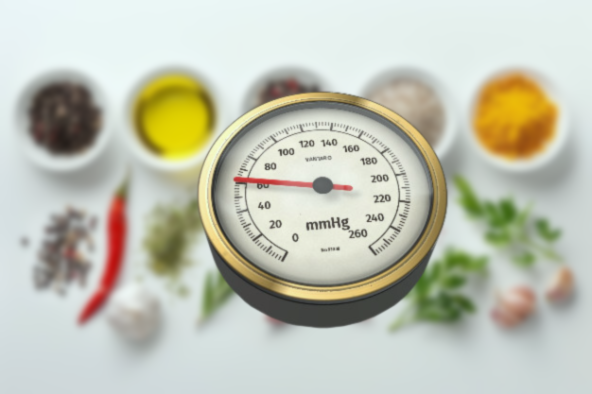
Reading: 60 (mmHg)
